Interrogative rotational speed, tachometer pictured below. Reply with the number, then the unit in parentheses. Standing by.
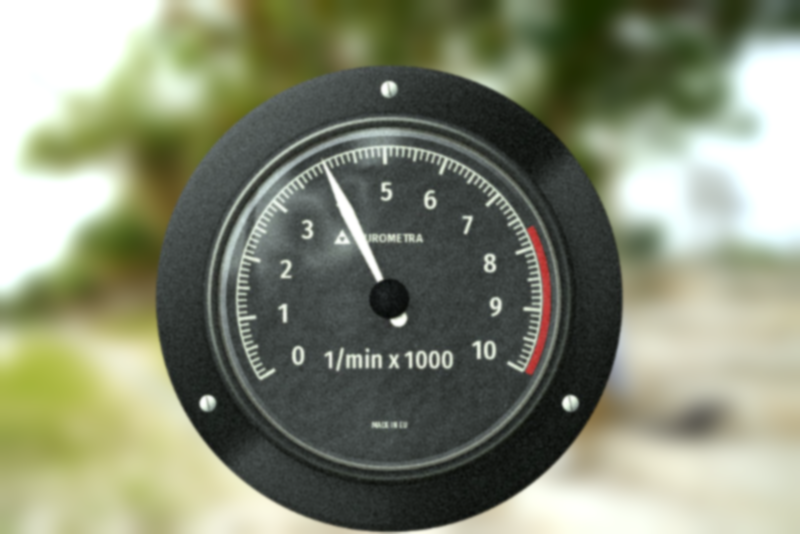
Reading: 4000 (rpm)
